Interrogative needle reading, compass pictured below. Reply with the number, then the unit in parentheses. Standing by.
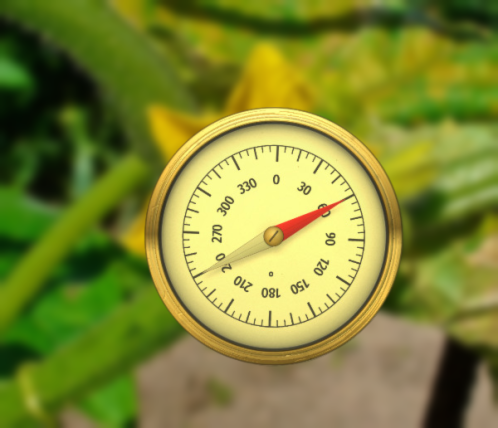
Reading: 60 (°)
